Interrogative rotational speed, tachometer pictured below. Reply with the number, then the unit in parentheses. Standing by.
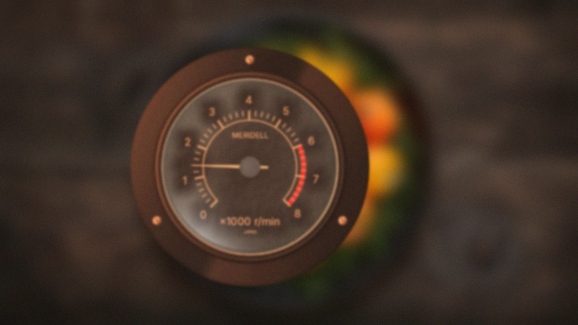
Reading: 1400 (rpm)
